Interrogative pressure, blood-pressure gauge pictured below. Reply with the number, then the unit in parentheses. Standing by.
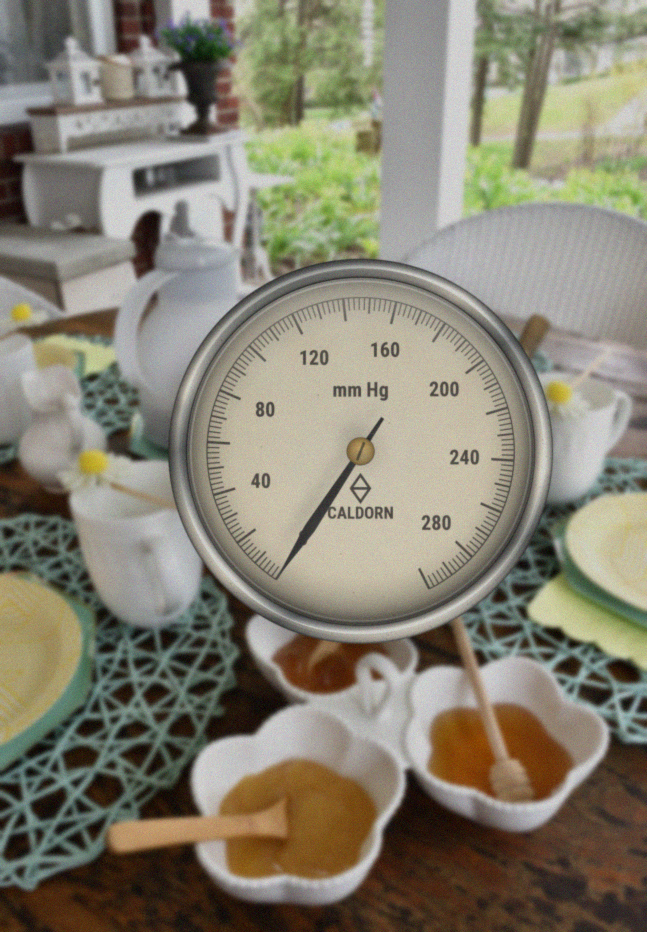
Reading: 0 (mmHg)
